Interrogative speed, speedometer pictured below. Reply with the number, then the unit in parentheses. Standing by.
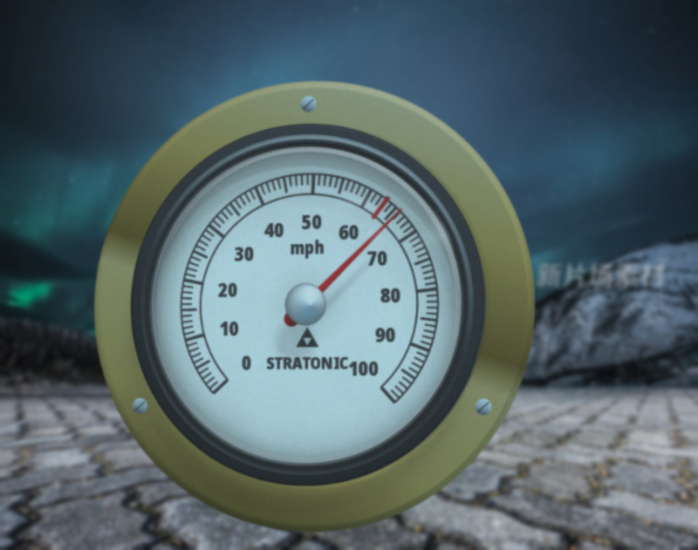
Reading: 66 (mph)
